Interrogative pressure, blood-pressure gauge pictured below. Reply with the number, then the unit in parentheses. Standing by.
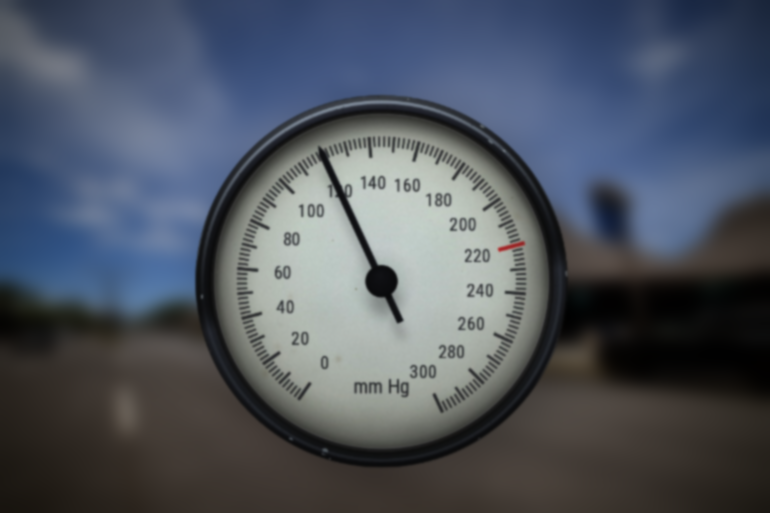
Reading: 120 (mmHg)
